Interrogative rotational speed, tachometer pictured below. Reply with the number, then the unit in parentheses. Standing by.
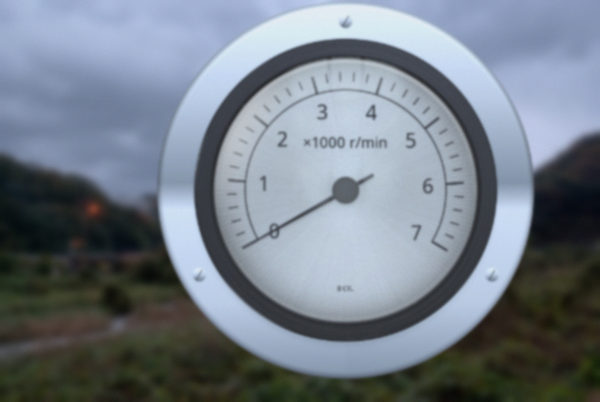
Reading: 0 (rpm)
